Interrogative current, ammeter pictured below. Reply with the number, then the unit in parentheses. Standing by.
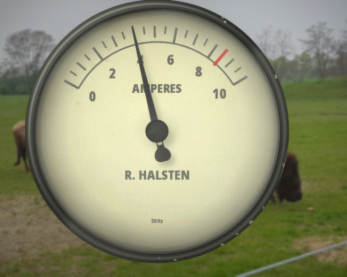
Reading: 4 (A)
